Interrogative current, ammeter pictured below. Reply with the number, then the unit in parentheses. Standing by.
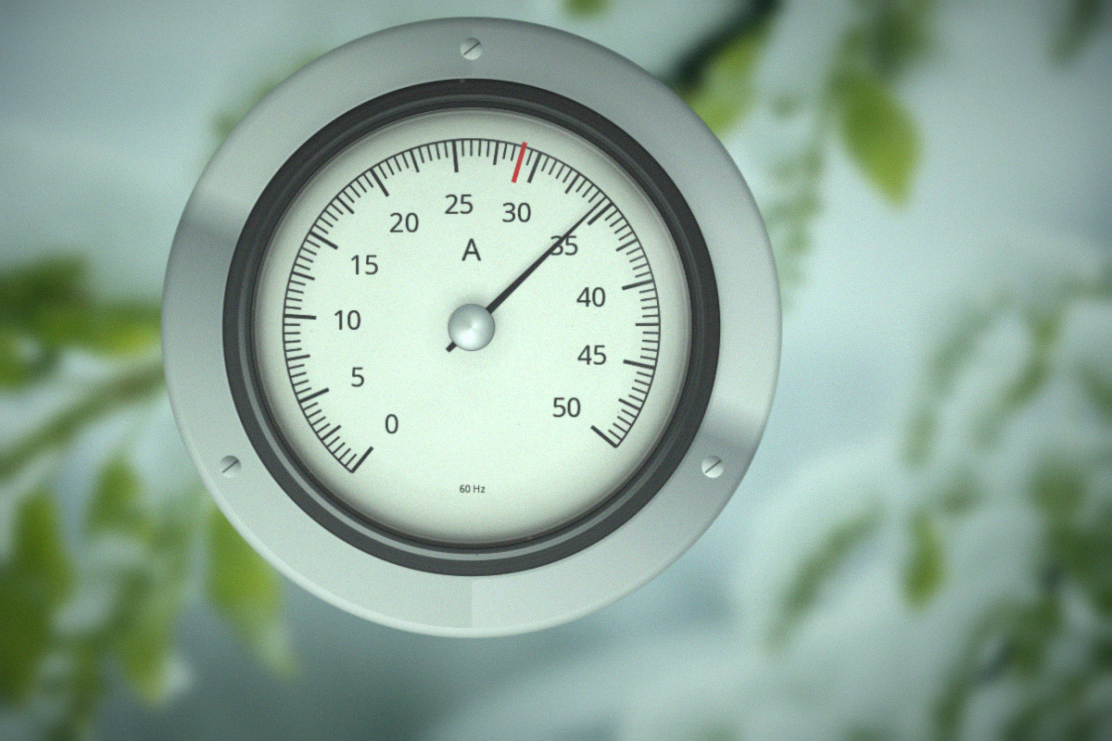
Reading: 34.5 (A)
